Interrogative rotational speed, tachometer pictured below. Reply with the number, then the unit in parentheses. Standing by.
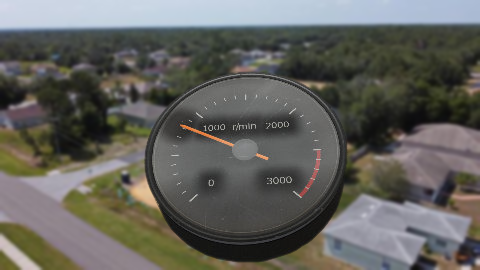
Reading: 800 (rpm)
